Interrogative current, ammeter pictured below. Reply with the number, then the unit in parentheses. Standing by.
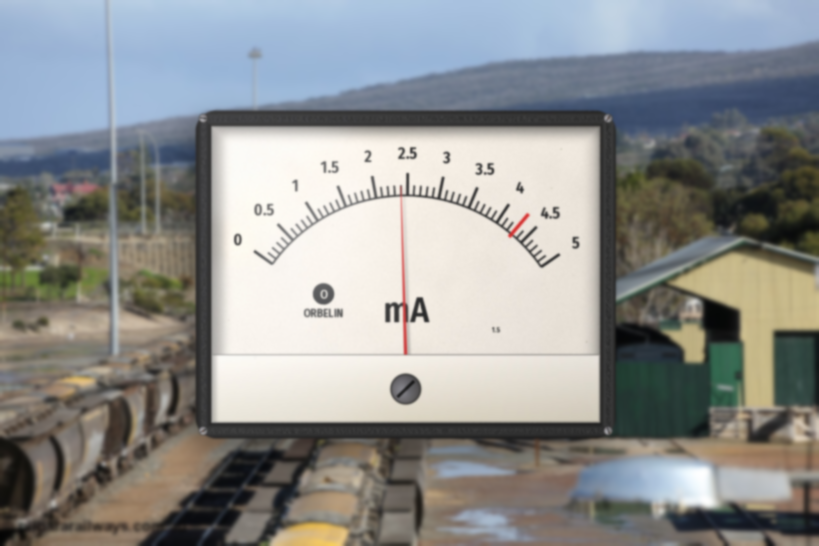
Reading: 2.4 (mA)
